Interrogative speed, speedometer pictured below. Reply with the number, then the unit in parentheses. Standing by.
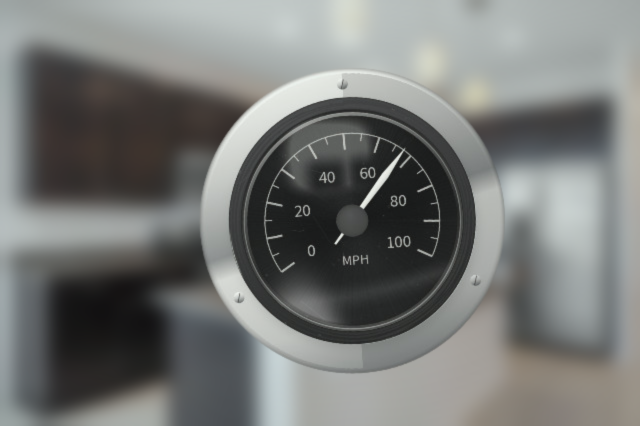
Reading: 67.5 (mph)
